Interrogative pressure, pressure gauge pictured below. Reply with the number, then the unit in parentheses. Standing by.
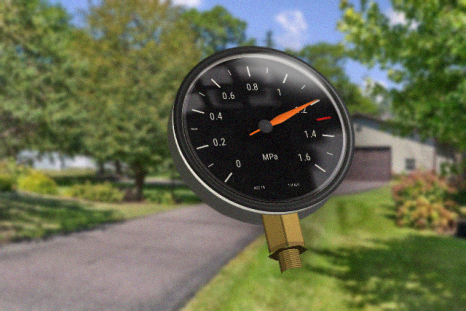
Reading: 1.2 (MPa)
